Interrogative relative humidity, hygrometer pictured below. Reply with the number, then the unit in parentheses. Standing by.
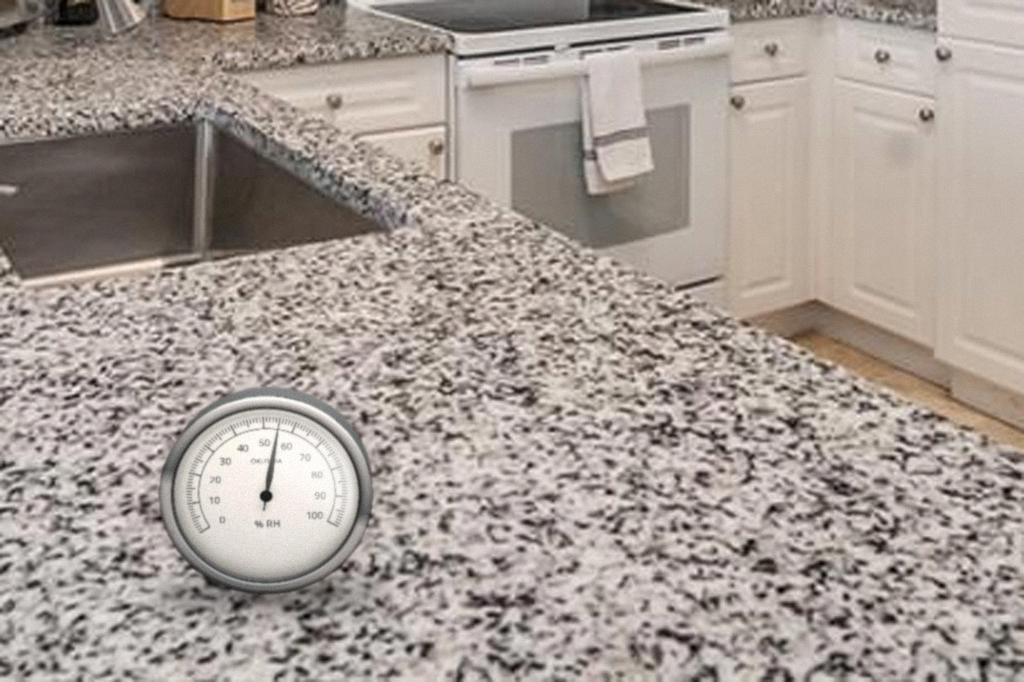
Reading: 55 (%)
